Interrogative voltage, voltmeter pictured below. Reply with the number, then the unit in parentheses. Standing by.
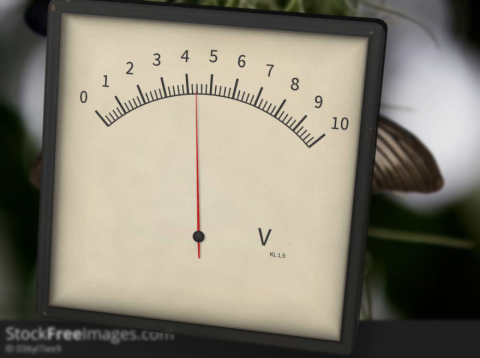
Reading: 4.4 (V)
